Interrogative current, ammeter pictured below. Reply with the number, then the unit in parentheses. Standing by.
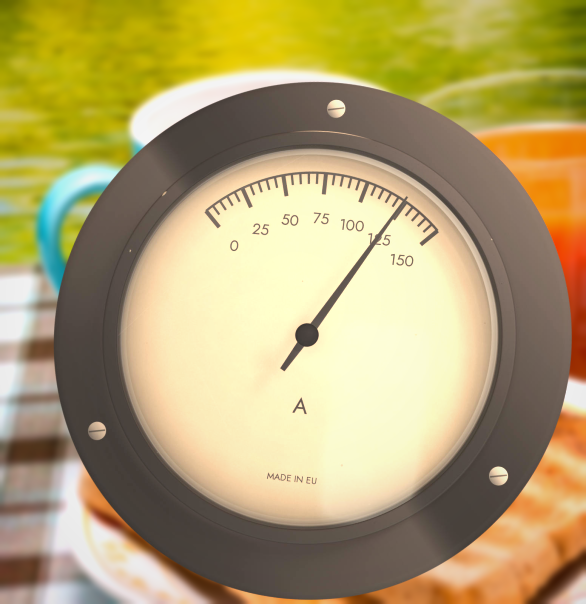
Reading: 125 (A)
